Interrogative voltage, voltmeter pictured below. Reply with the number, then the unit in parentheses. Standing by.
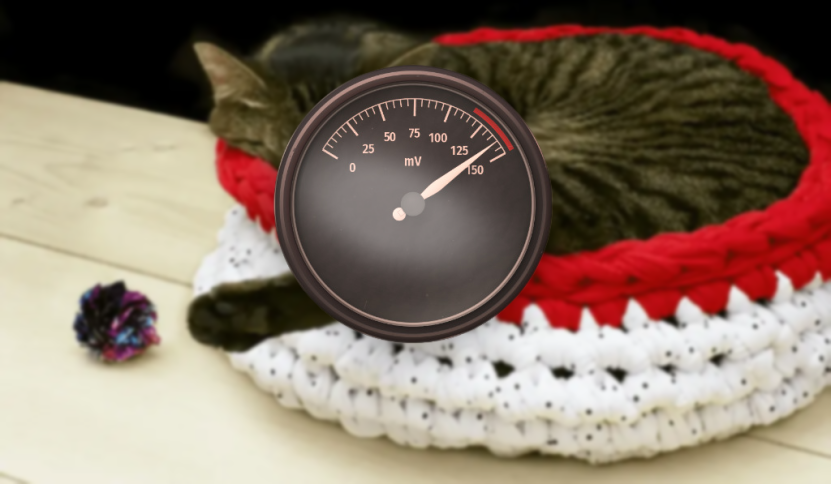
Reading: 140 (mV)
